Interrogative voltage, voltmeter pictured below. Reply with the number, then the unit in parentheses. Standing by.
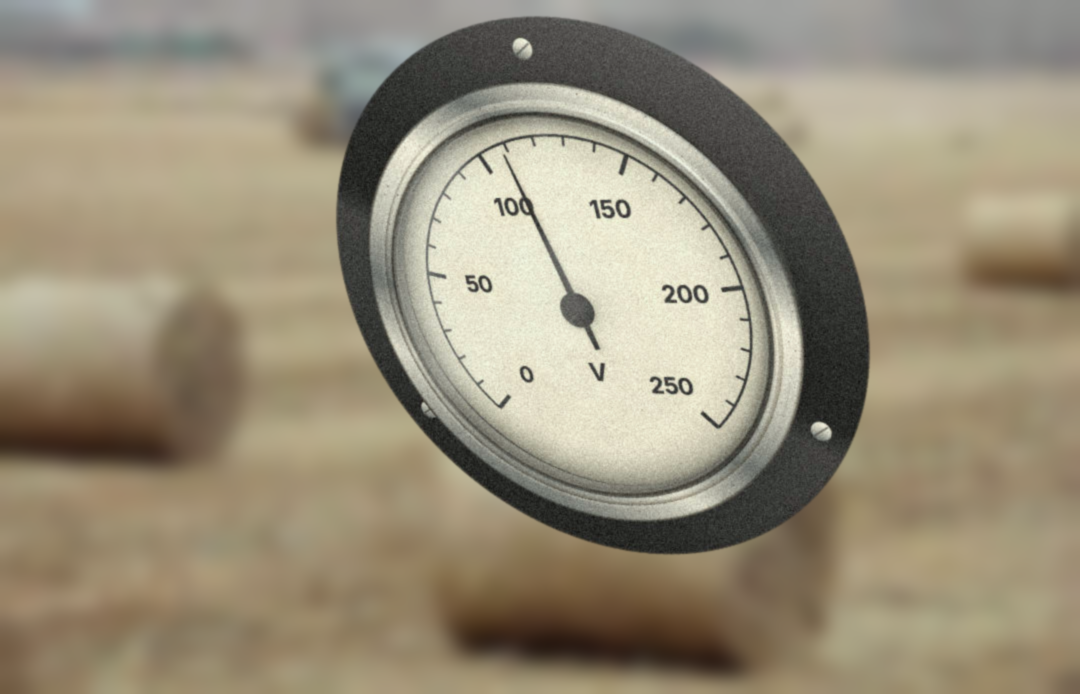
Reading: 110 (V)
